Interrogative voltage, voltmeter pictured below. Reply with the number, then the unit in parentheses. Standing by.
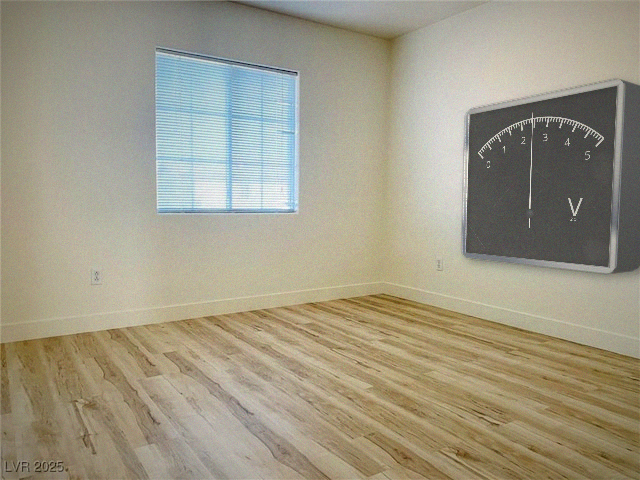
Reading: 2.5 (V)
